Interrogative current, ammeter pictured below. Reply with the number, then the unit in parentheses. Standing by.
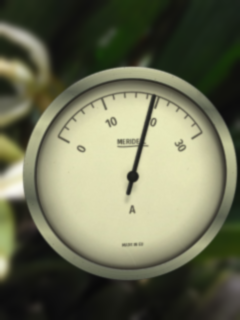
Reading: 19 (A)
